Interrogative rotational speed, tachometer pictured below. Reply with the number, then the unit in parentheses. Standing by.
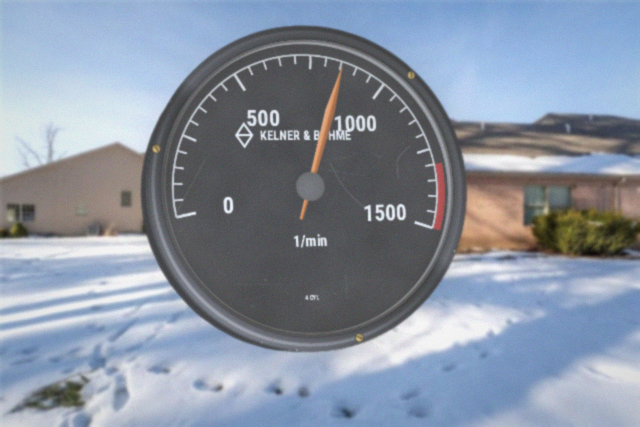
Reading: 850 (rpm)
